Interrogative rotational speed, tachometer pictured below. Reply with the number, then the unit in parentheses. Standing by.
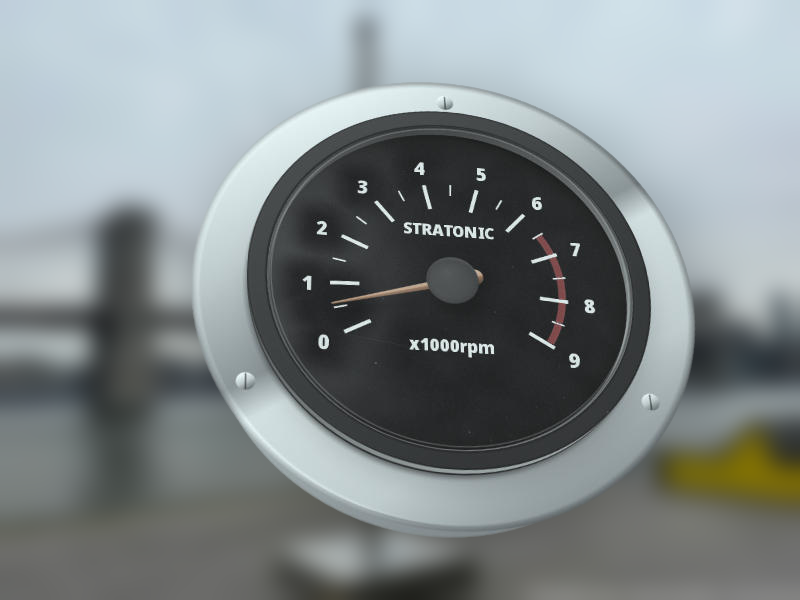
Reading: 500 (rpm)
